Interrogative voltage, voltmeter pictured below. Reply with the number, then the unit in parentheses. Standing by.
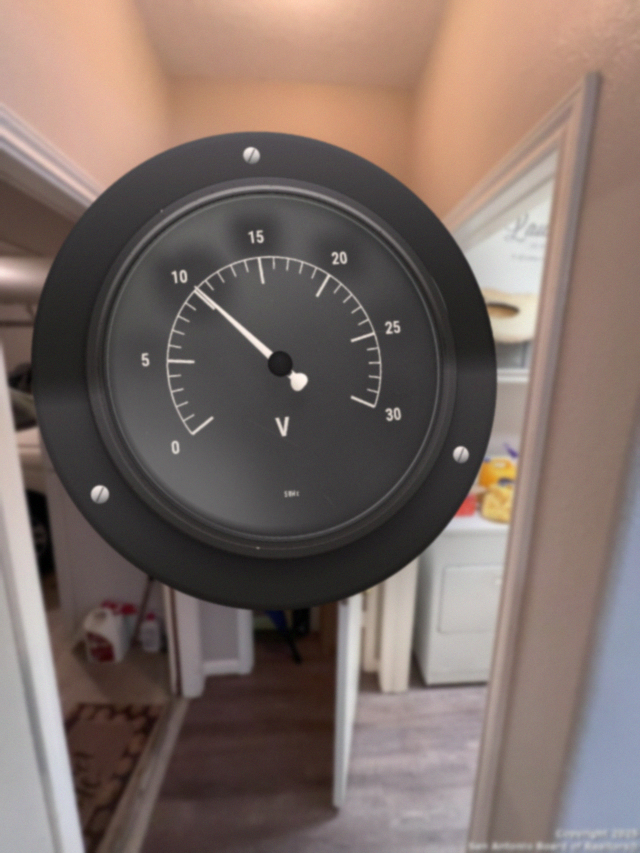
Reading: 10 (V)
